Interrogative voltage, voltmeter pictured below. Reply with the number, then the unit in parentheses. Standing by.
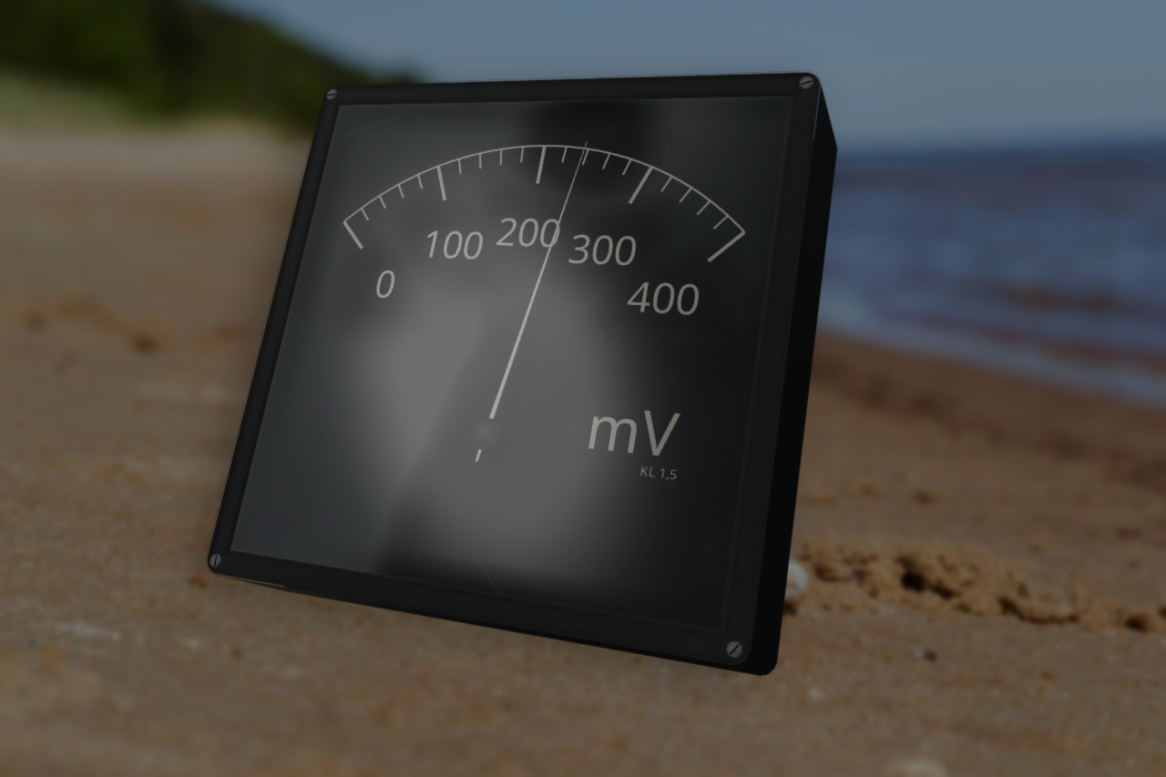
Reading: 240 (mV)
